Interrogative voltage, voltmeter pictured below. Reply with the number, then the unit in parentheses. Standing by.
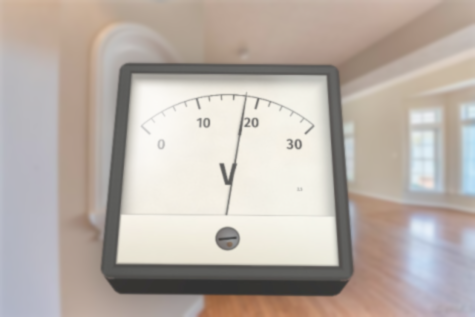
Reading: 18 (V)
